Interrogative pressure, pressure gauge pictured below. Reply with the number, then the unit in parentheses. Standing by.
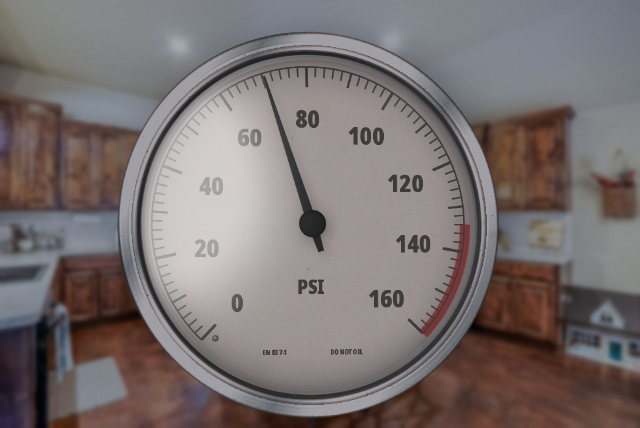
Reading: 70 (psi)
